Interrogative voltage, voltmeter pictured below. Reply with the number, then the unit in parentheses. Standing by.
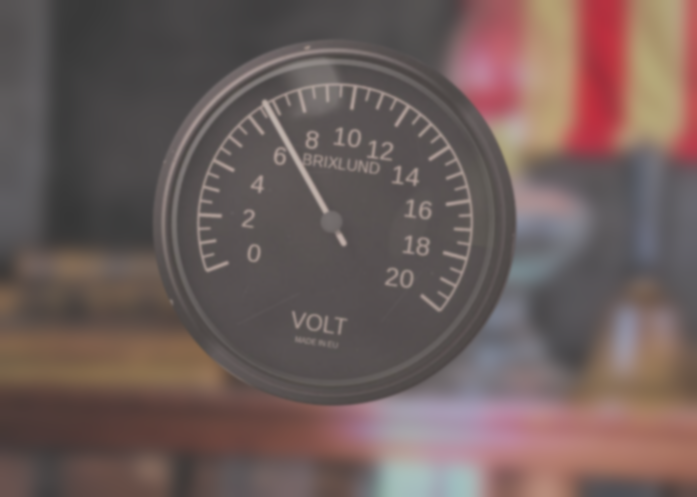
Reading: 6.75 (V)
